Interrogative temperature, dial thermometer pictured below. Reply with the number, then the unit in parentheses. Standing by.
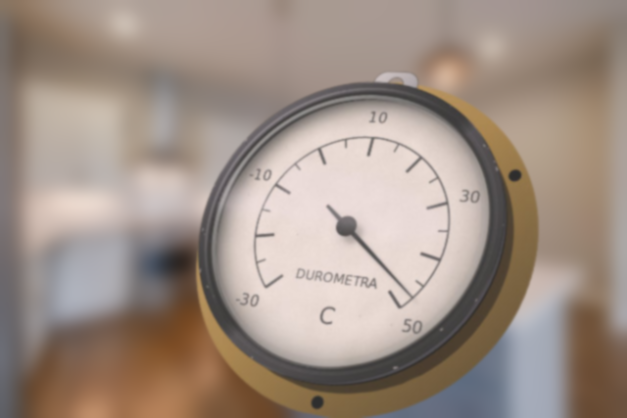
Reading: 47.5 (°C)
